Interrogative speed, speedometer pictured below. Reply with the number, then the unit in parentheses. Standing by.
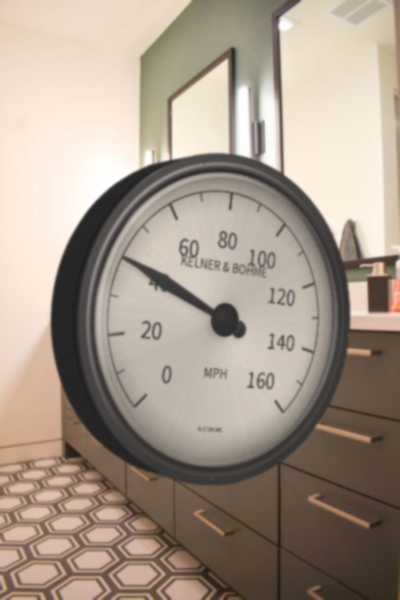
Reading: 40 (mph)
